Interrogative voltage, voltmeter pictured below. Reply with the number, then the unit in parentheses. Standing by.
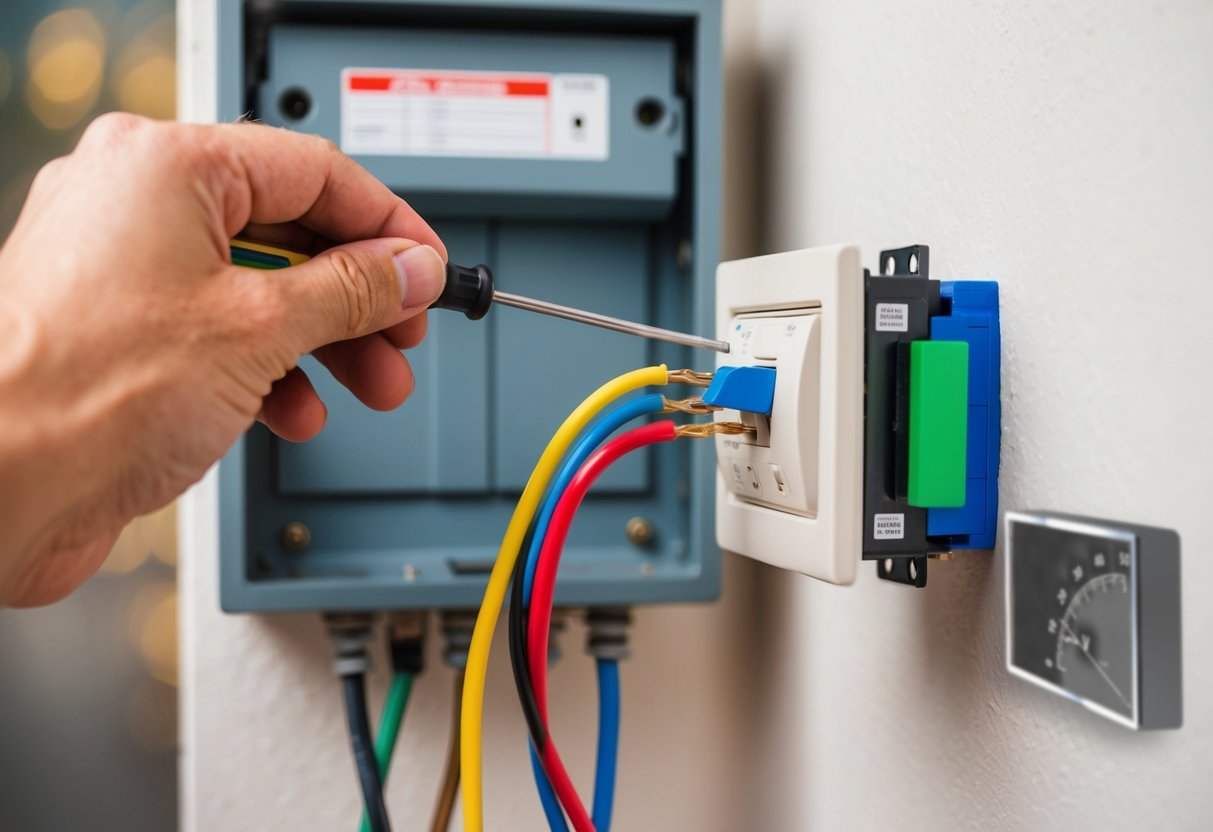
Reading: 15 (V)
